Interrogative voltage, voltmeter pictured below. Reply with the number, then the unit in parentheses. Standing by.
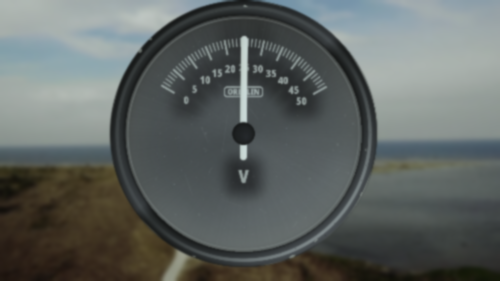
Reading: 25 (V)
